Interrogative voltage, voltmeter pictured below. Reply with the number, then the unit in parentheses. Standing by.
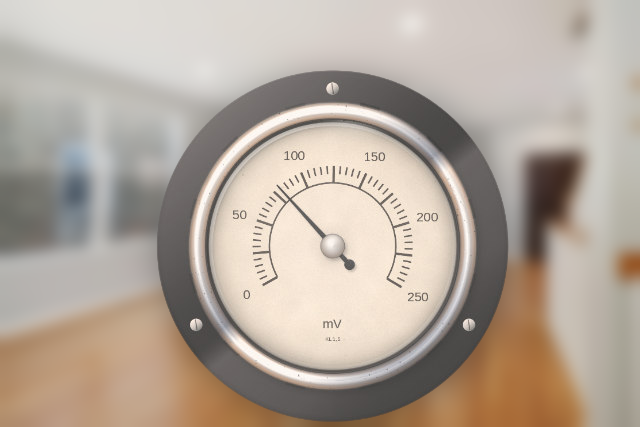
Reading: 80 (mV)
